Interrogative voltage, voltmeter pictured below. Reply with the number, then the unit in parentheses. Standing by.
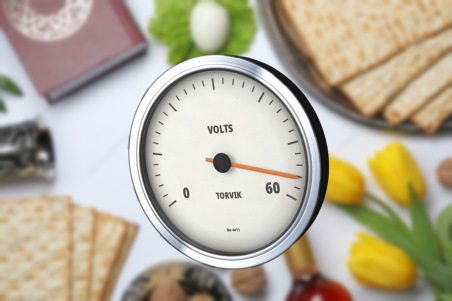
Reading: 56 (V)
